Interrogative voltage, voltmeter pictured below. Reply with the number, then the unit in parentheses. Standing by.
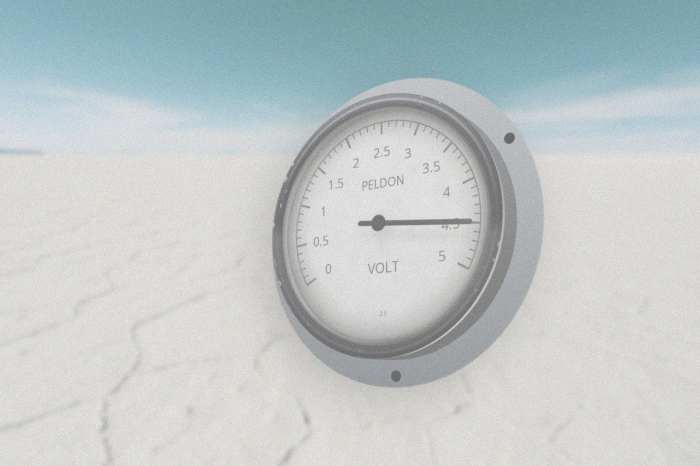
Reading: 4.5 (V)
